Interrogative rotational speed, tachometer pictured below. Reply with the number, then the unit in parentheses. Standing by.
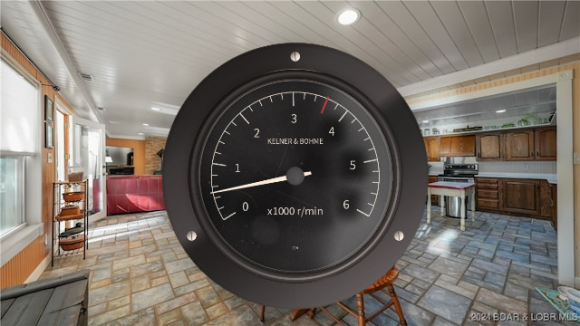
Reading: 500 (rpm)
